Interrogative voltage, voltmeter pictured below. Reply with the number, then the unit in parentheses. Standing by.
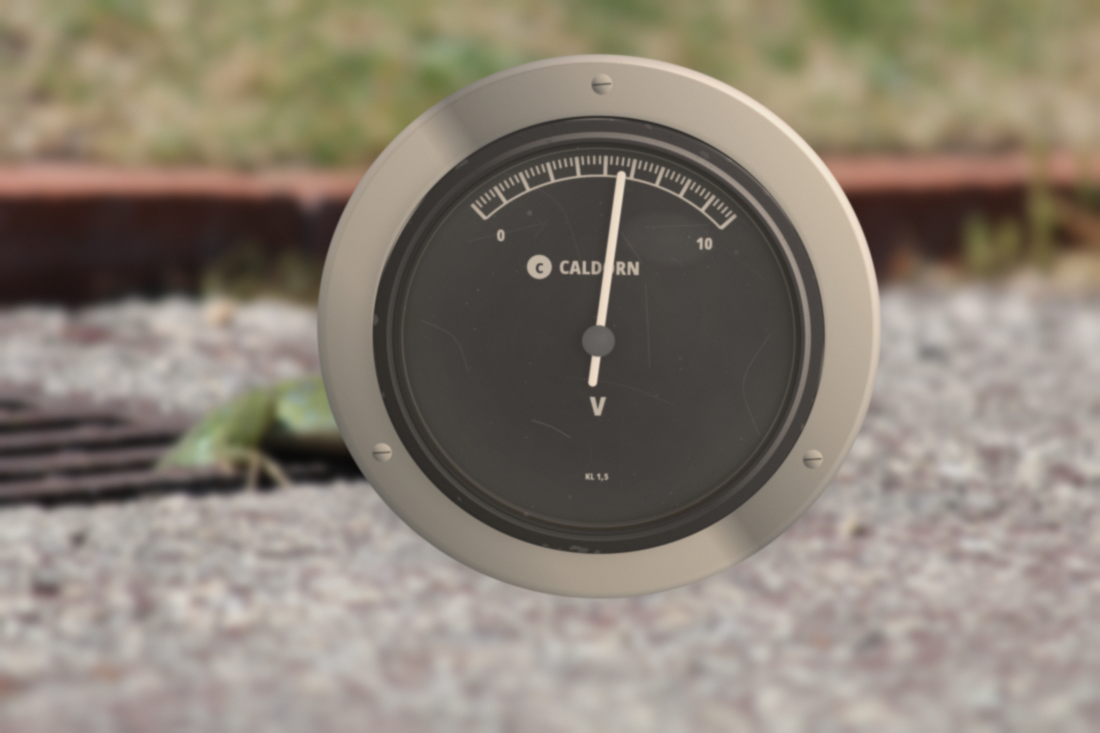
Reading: 5.6 (V)
